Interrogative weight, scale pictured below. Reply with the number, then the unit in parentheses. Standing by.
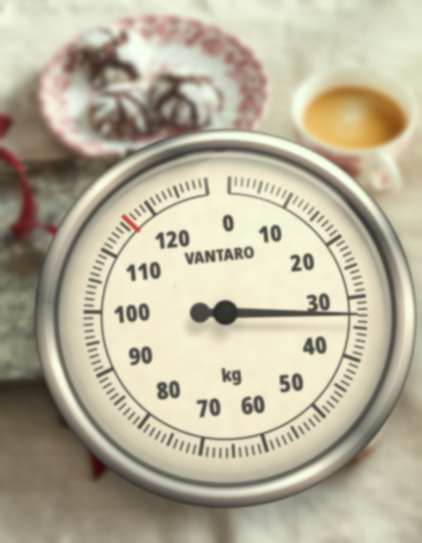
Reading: 33 (kg)
